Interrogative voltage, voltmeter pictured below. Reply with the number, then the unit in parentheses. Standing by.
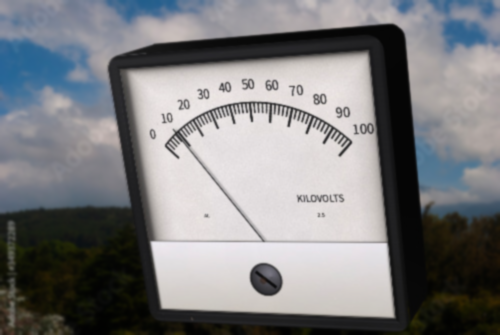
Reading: 10 (kV)
